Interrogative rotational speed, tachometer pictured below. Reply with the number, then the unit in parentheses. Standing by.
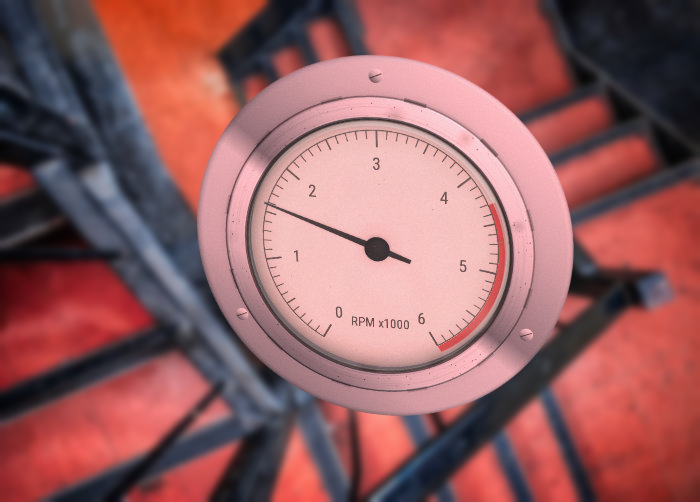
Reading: 1600 (rpm)
